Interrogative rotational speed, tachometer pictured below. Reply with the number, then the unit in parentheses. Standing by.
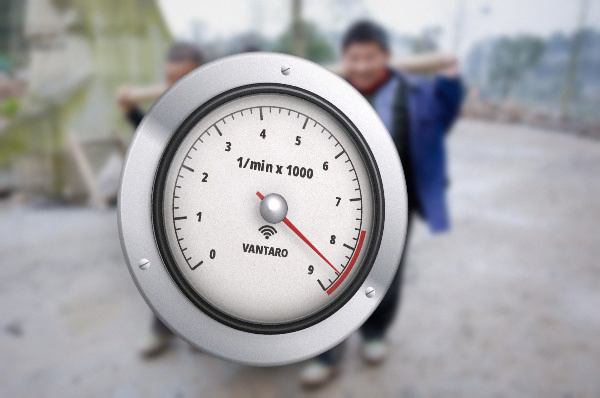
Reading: 8600 (rpm)
